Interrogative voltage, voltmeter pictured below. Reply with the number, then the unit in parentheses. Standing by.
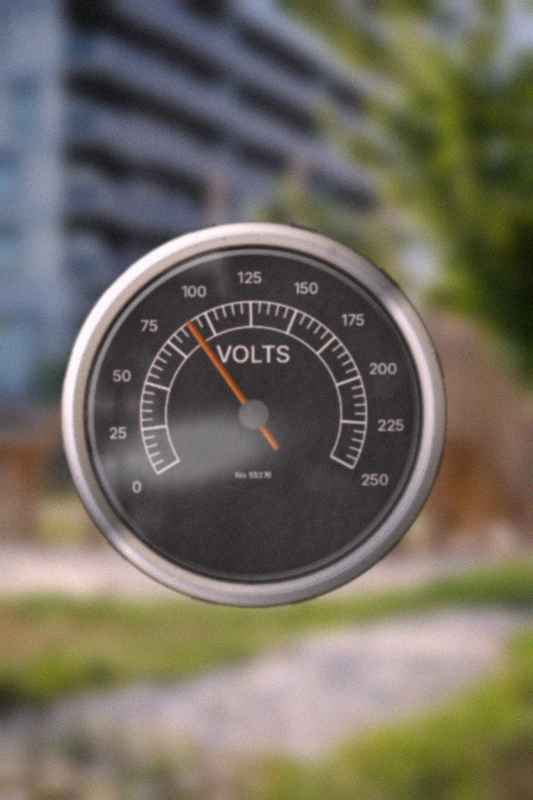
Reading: 90 (V)
